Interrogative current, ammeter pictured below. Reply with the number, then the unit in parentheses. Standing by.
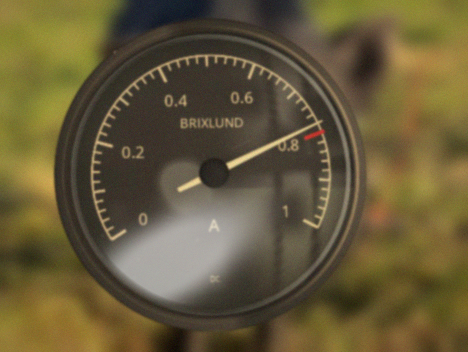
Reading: 0.78 (A)
